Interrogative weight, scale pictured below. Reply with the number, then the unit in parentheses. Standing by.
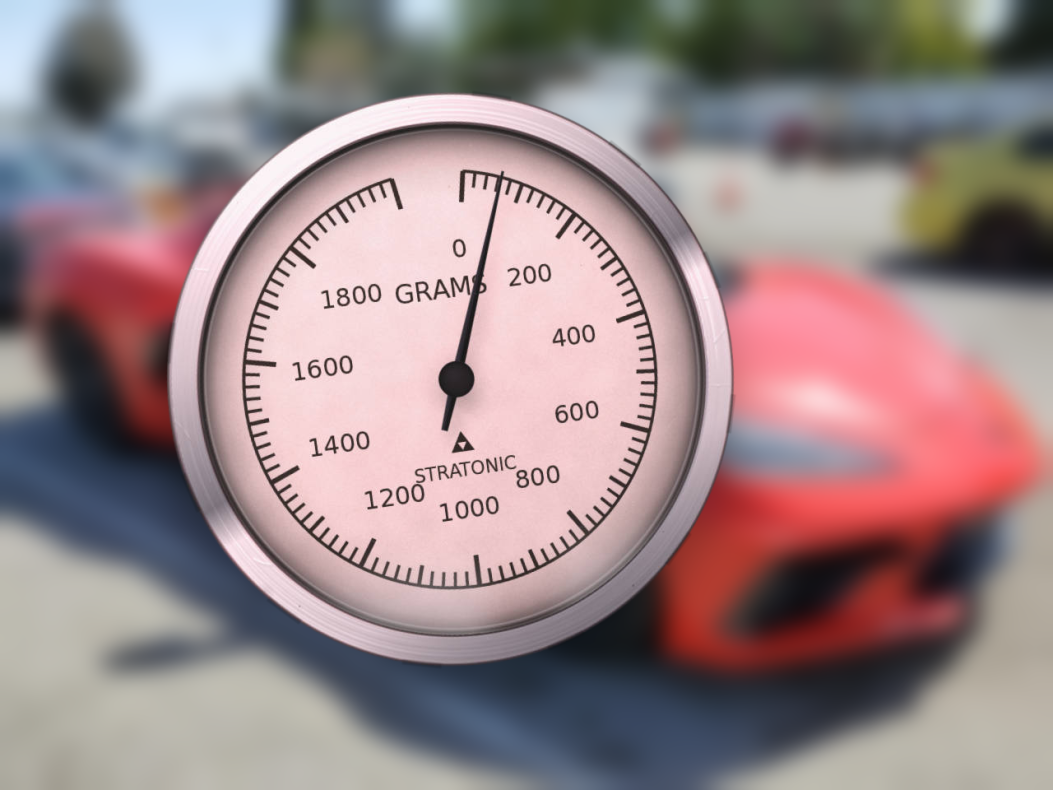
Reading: 60 (g)
